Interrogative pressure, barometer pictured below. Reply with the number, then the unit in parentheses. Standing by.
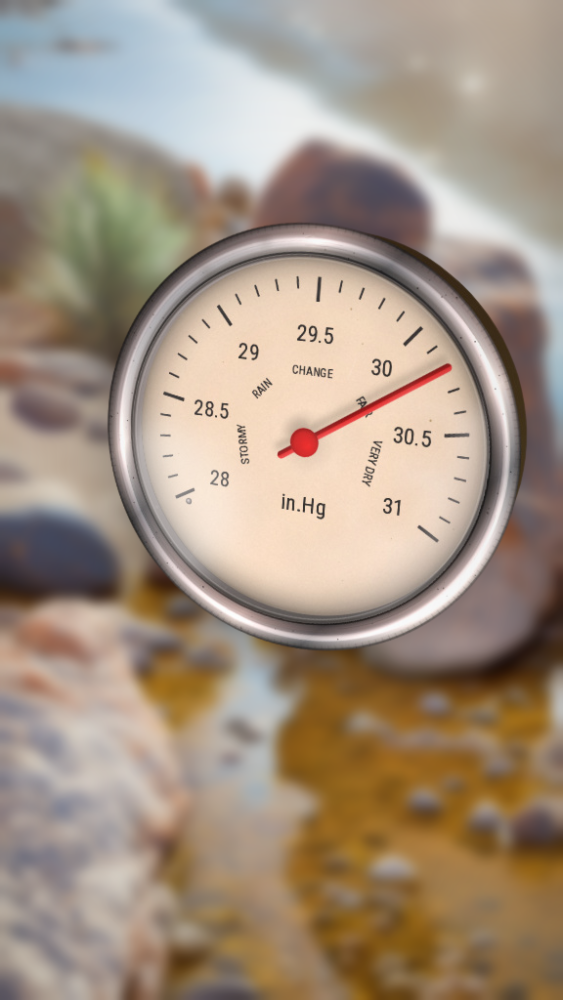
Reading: 30.2 (inHg)
